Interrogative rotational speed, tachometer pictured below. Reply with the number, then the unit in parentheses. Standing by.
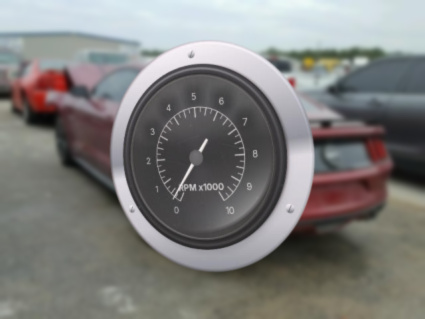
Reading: 250 (rpm)
